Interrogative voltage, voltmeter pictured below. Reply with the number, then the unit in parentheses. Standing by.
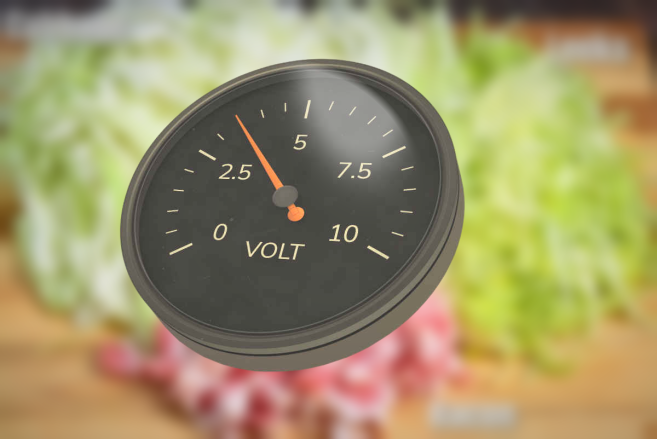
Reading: 3.5 (V)
